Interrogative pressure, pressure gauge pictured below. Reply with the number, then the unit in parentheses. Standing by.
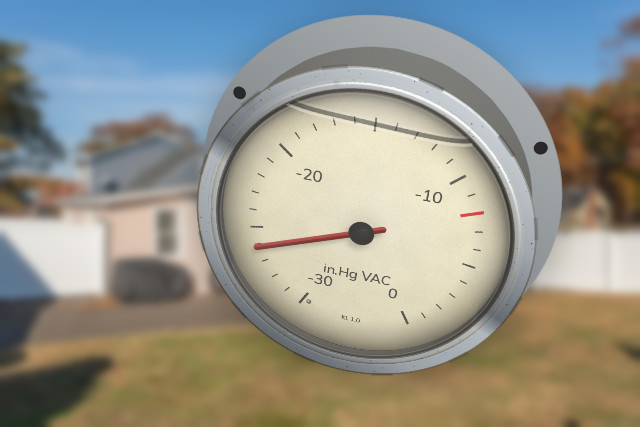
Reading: -26 (inHg)
